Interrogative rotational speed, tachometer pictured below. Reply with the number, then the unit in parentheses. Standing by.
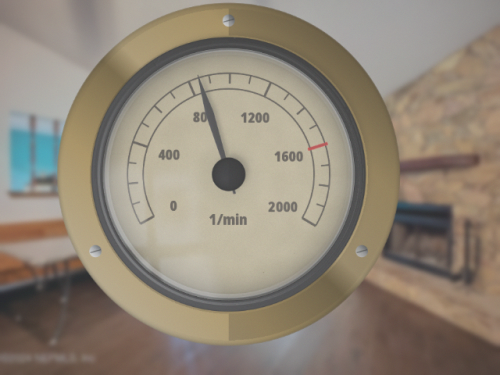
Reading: 850 (rpm)
